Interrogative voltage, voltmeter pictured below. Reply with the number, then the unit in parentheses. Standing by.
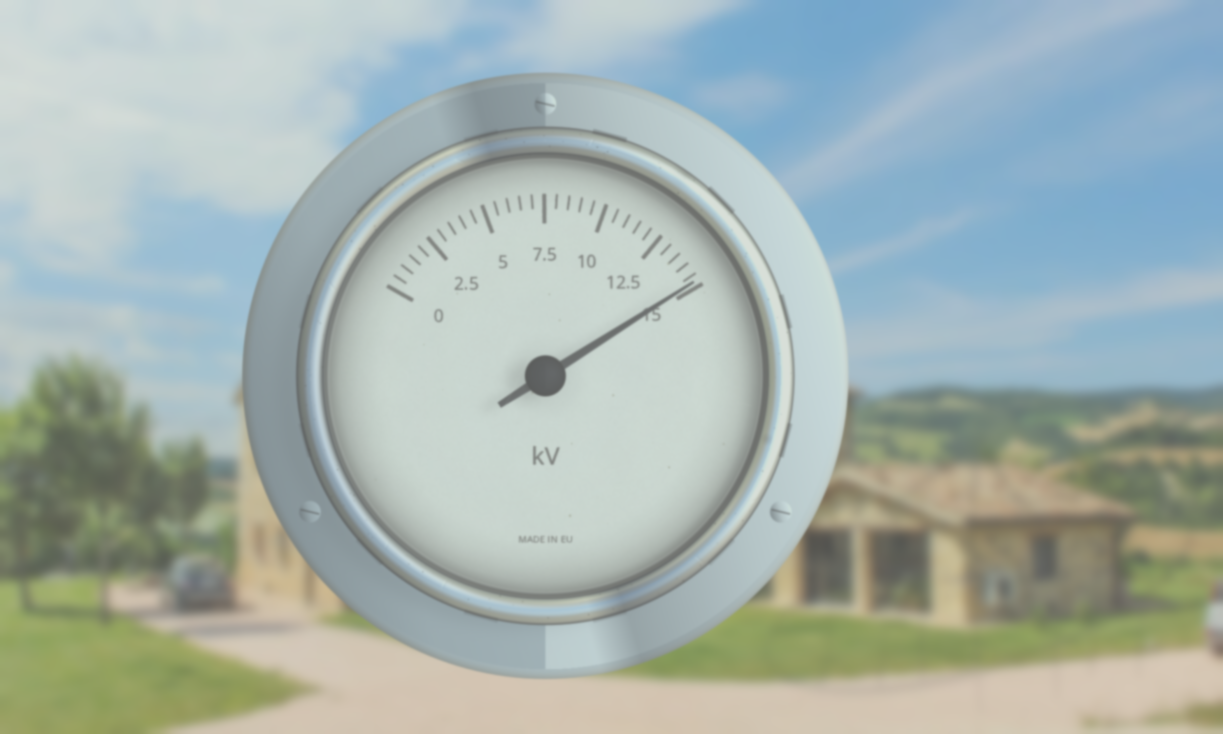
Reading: 14.75 (kV)
